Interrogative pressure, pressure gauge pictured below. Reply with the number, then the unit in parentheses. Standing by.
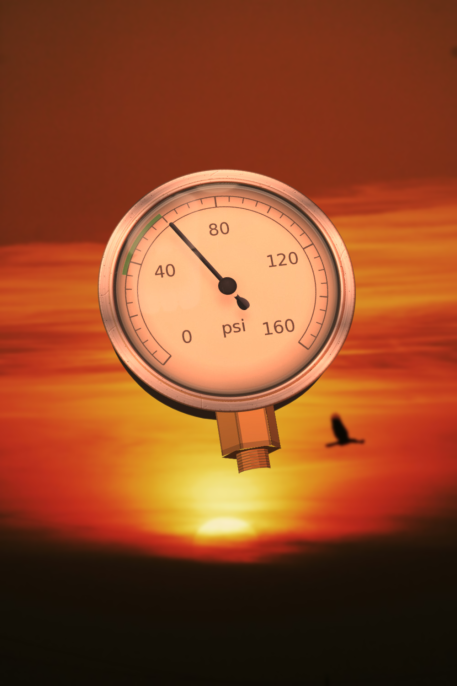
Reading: 60 (psi)
